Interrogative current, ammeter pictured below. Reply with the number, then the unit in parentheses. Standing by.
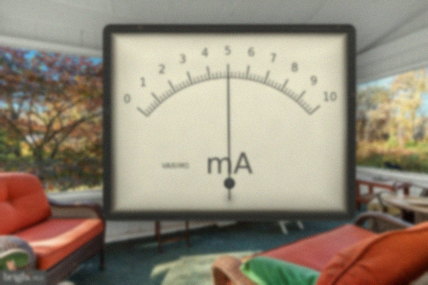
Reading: 5 (mA)
